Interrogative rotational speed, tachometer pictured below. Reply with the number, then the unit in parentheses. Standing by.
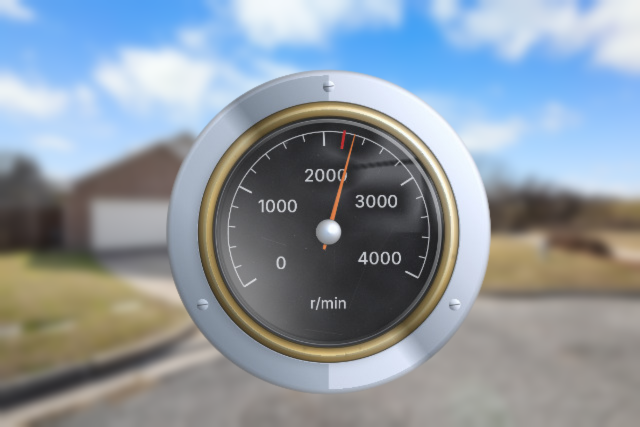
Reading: 2300 (rpm)
